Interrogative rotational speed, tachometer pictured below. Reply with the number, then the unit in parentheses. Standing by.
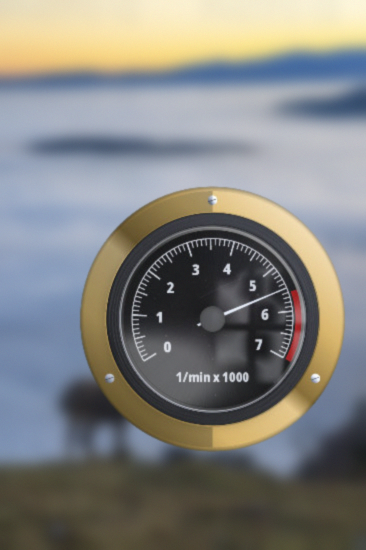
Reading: 5500 (rpm)
